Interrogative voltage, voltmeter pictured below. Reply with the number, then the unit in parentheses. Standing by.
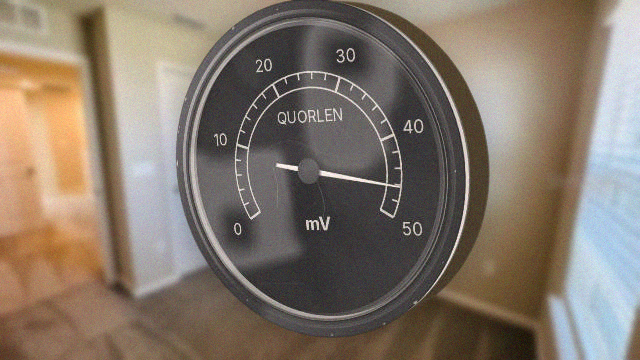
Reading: 46 (mV)
